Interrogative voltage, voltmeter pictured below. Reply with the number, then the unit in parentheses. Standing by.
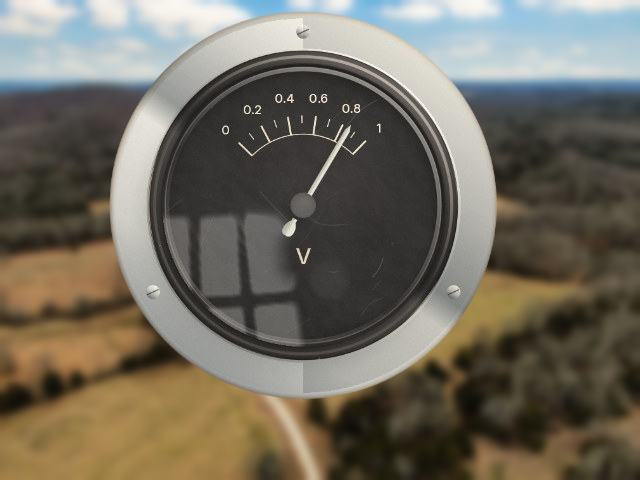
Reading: 0.85 (V)
